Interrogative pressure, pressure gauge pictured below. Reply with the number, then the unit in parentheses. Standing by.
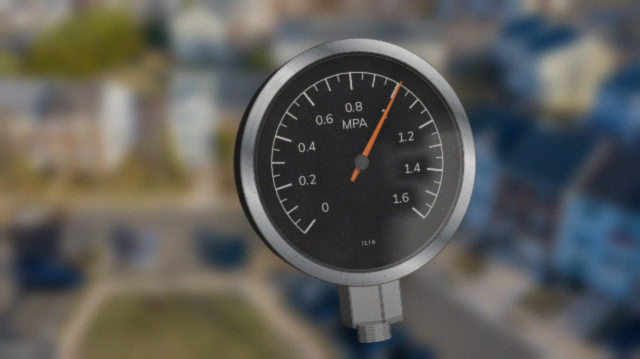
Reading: 1 (MPa)
